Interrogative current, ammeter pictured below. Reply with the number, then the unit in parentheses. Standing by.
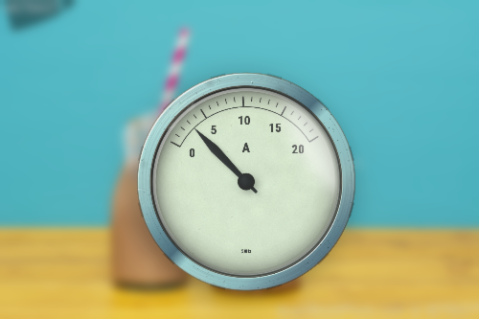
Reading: 3 (A)
